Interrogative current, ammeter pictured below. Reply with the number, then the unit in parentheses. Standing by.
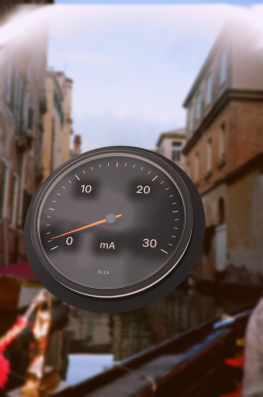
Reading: 1 (mA)
